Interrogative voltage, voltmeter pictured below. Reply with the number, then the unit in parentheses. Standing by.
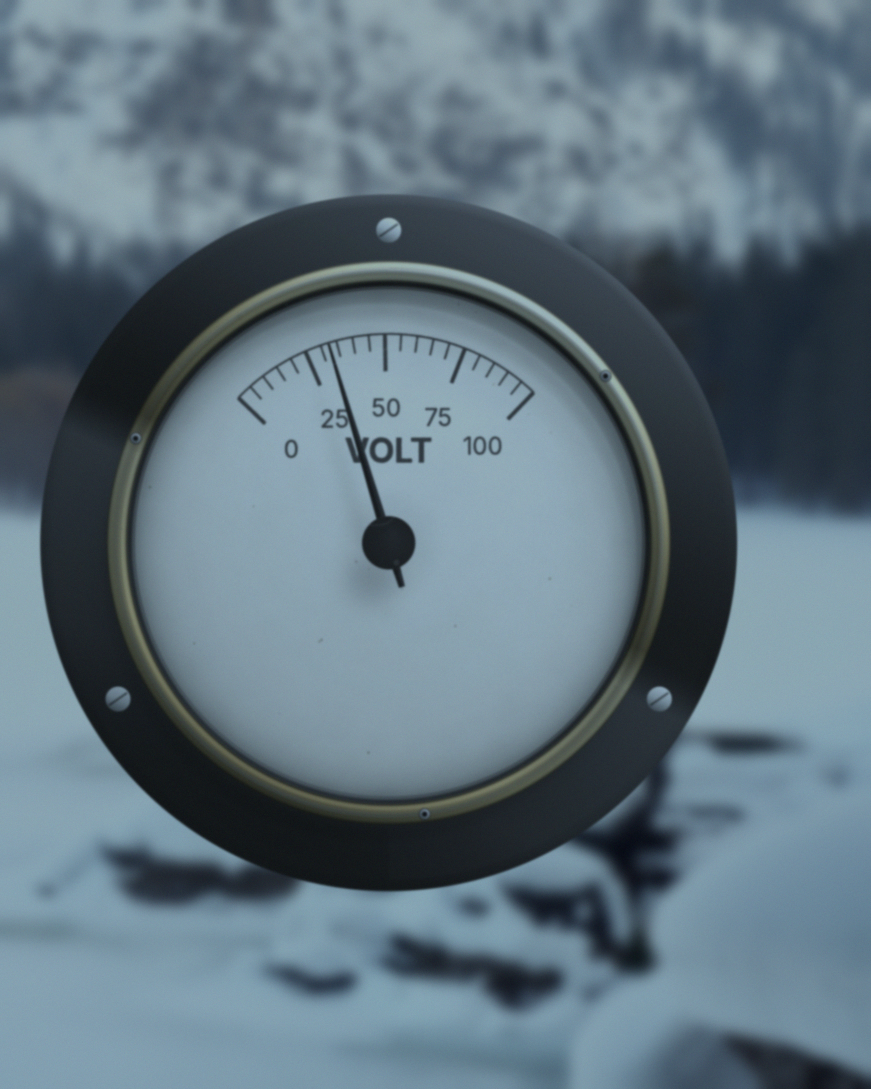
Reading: 32.5 (V)
